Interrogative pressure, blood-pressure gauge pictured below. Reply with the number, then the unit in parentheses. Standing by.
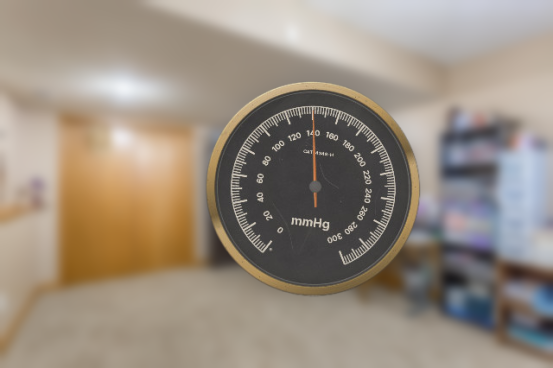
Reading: 140 (mmHg)
